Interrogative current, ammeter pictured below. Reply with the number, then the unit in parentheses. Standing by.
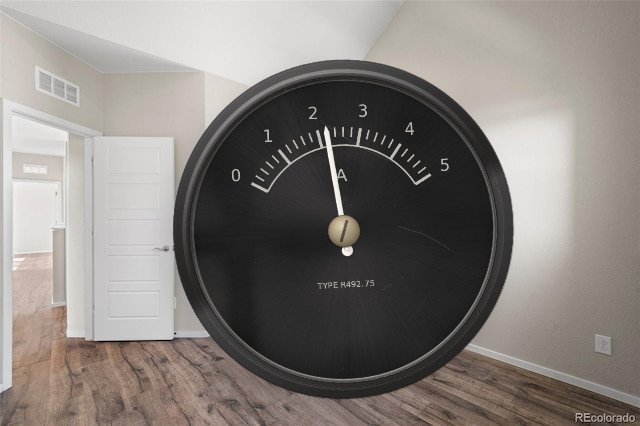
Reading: 2.2 (A)
